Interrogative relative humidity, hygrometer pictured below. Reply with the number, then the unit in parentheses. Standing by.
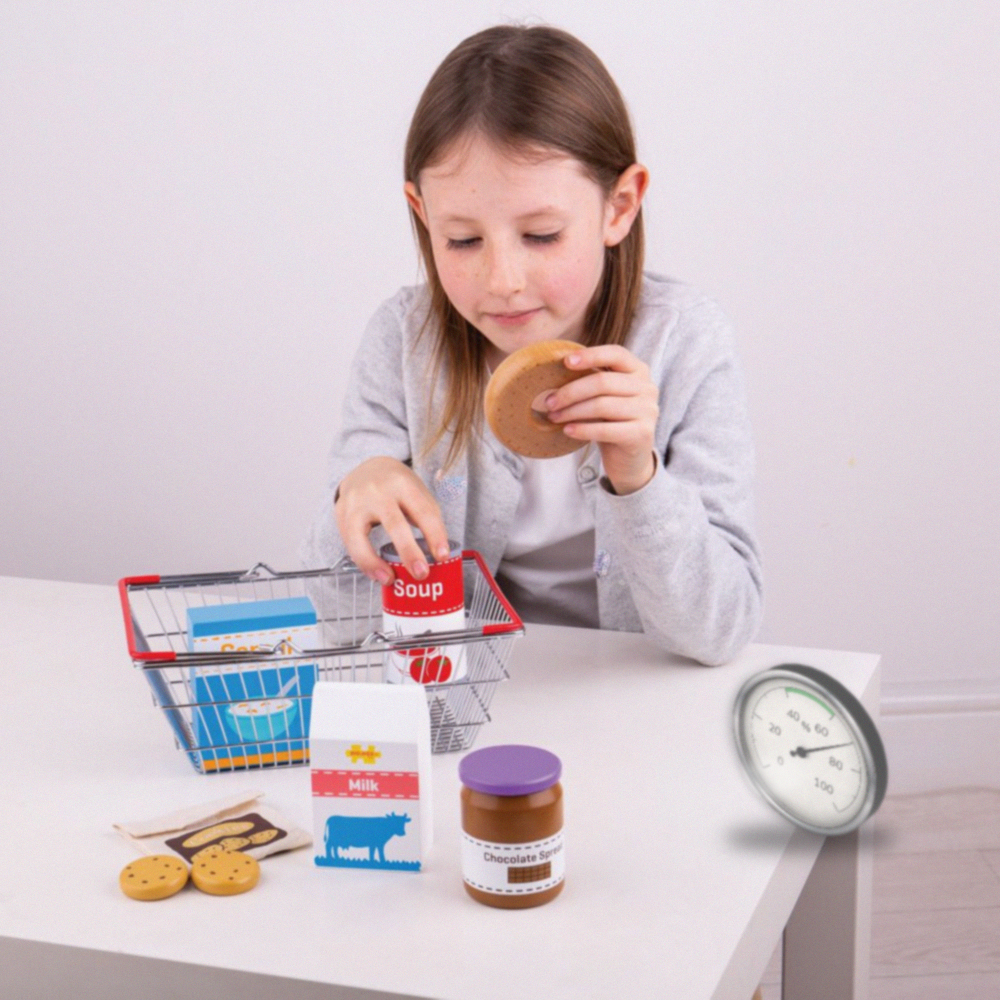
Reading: 70 (%)
